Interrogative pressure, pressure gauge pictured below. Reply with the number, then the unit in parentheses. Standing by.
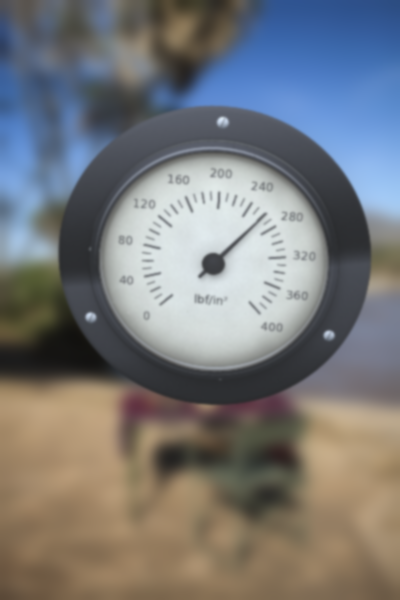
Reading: 260 (psi)
